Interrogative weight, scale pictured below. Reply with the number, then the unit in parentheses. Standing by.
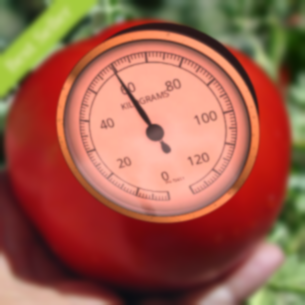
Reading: 60 (kg)
